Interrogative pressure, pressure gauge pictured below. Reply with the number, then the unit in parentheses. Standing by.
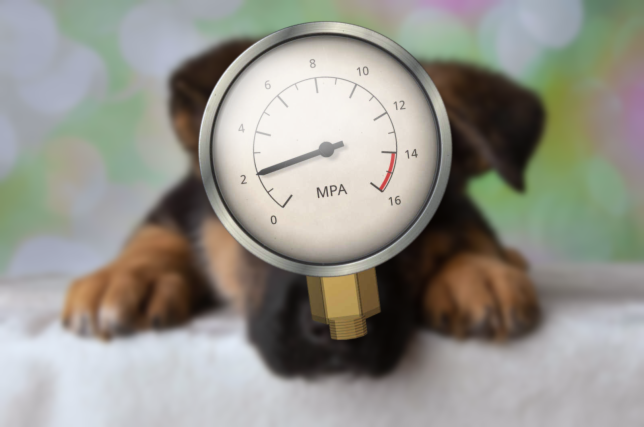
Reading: 2 (MPa)
